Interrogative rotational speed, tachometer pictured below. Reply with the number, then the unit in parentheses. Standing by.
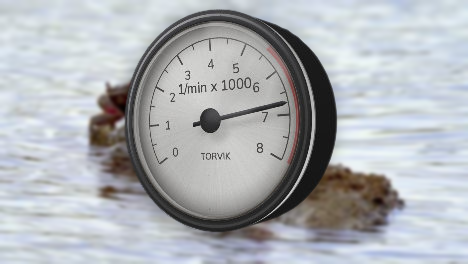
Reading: 6750 (rpm)
